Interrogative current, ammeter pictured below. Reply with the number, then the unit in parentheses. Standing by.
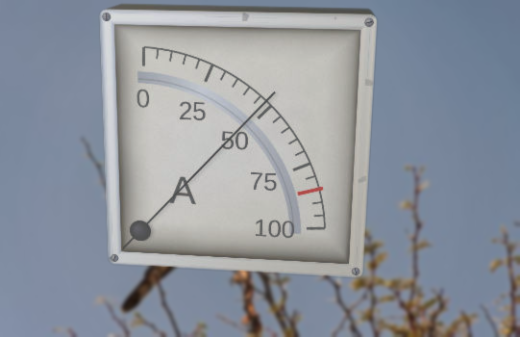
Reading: 47.5 (A)
